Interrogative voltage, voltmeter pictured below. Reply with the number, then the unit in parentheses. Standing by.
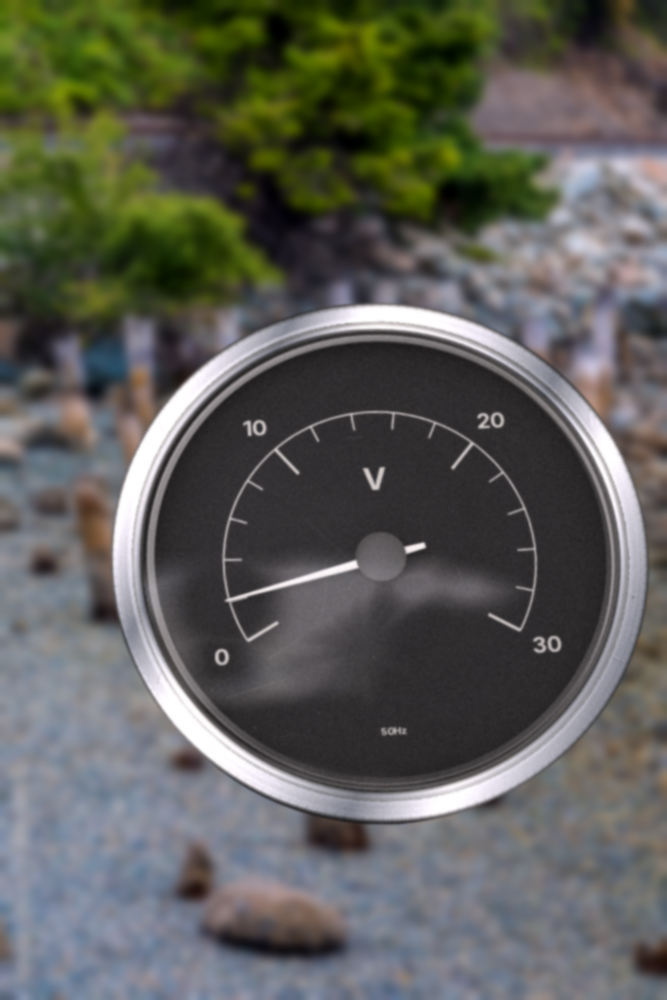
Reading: 2 (V)
